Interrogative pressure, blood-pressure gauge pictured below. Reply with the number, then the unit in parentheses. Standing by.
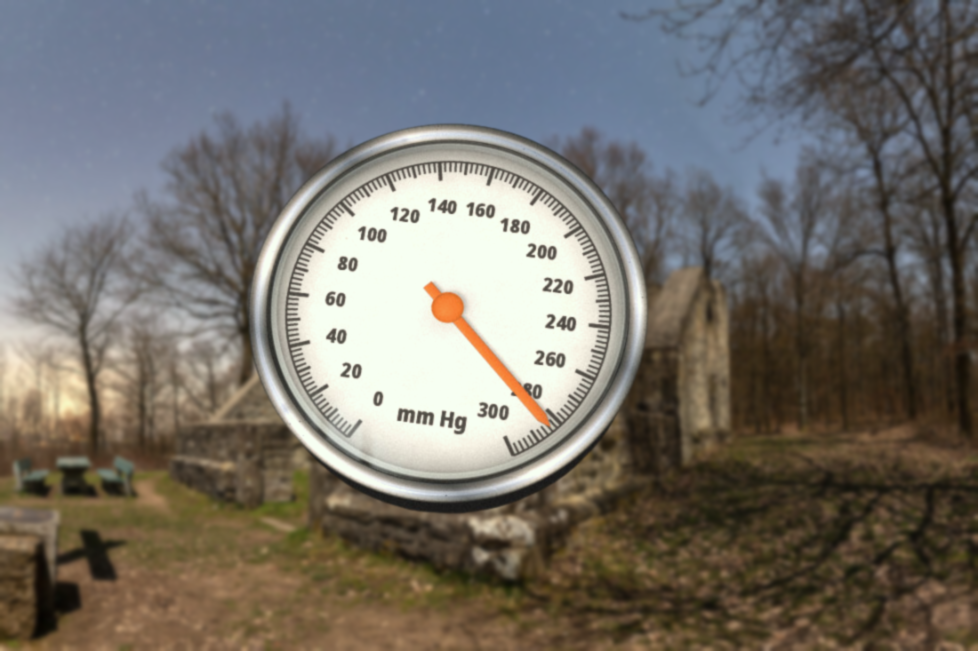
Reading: 284 (mmHg)
